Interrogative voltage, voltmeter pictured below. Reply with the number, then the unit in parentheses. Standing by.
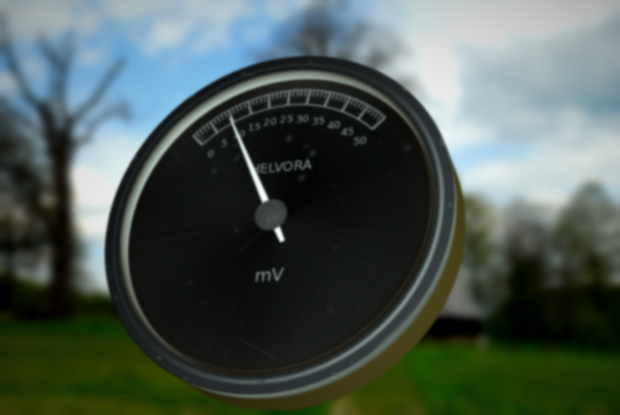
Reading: 10 (mV)
